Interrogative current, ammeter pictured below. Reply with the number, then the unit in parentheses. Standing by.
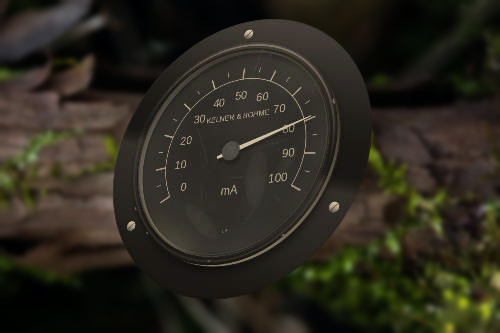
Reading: 80 (mA)
